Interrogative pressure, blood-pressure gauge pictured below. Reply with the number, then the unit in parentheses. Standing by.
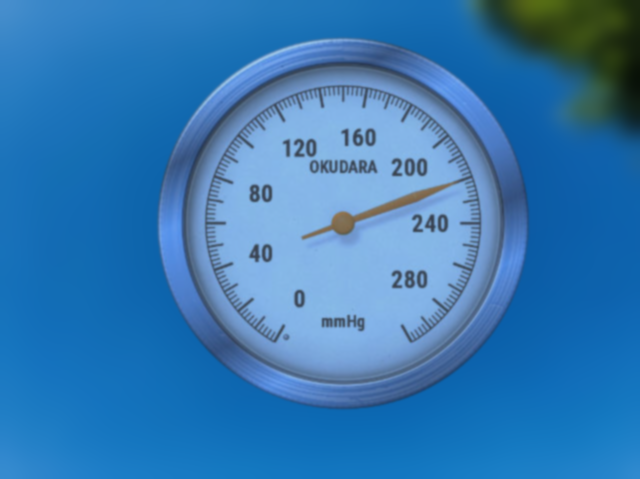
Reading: 220 (mmHg)
